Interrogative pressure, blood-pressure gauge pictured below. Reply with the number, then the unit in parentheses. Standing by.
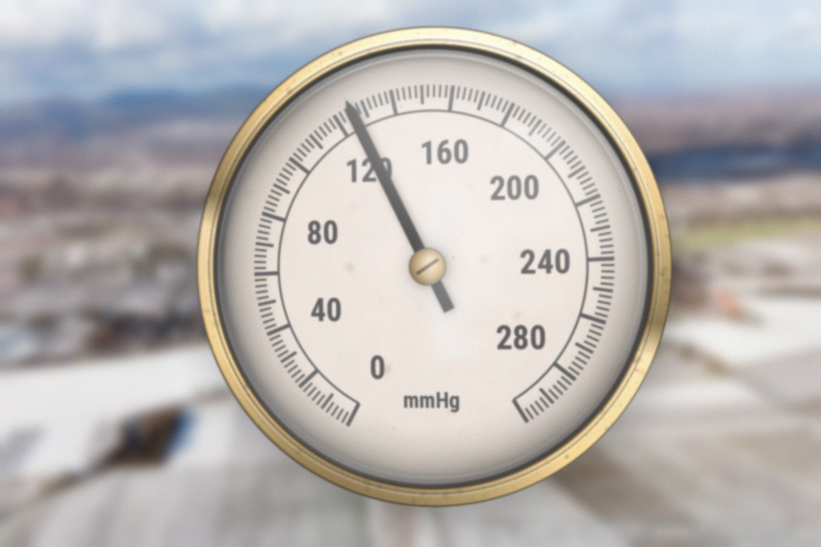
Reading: 126 (mmHg)
